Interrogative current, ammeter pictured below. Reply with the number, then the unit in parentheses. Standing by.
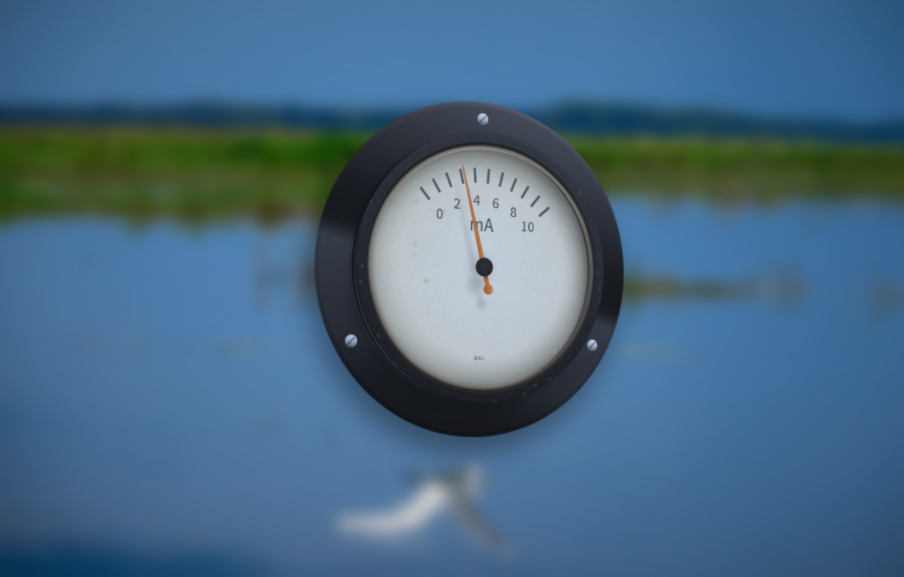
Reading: 3 (mA)
